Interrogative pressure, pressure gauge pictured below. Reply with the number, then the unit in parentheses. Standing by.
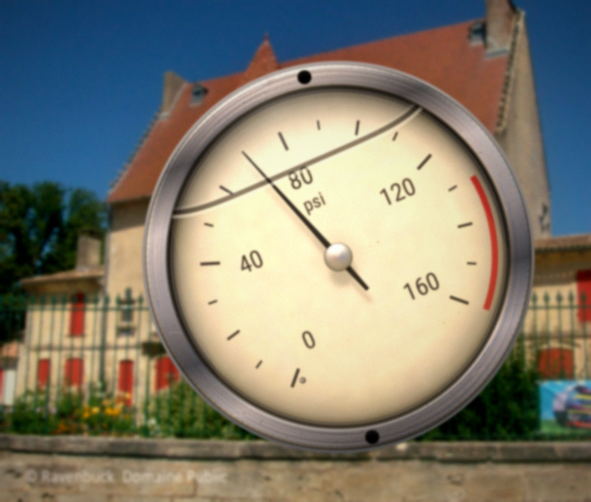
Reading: 70 (psi)
